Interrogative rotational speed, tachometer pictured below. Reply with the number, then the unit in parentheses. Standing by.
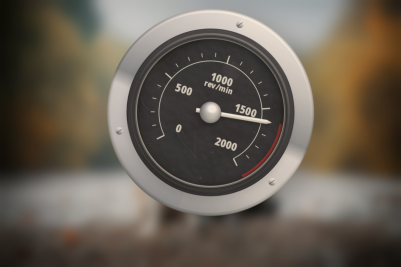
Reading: 1600 (rpm)
